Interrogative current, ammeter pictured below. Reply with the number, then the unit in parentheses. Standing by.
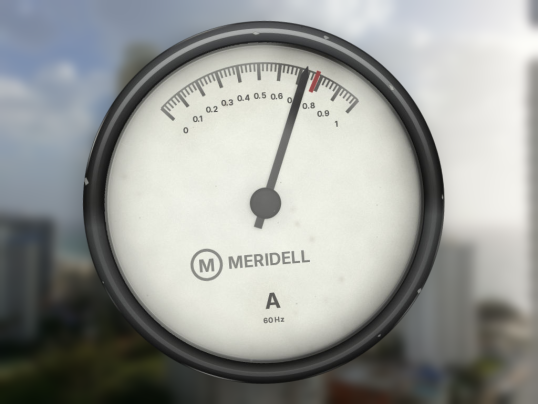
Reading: 0.72 (A)
